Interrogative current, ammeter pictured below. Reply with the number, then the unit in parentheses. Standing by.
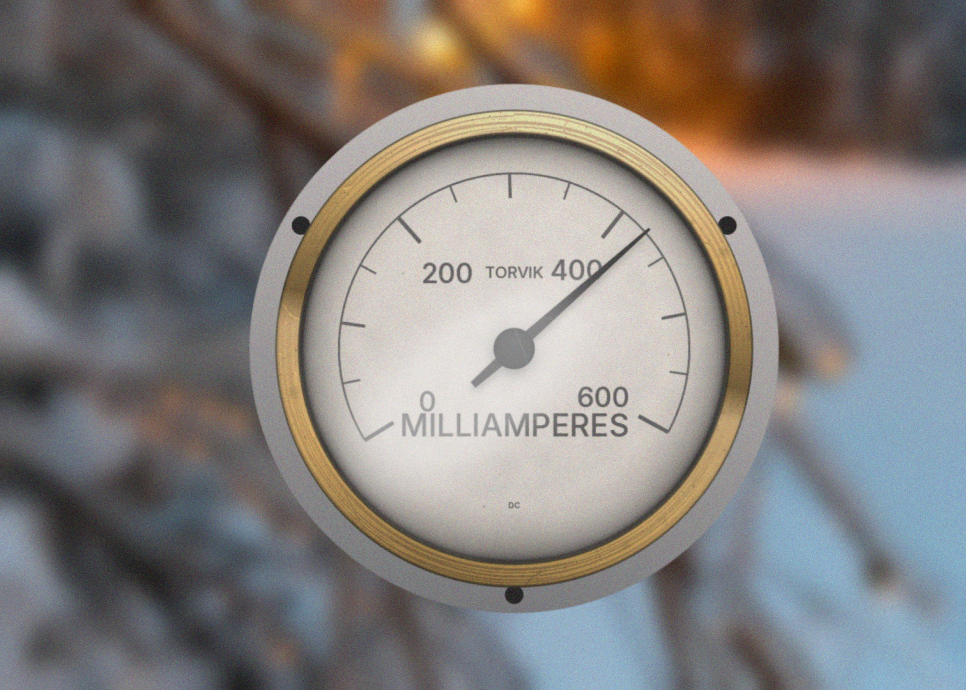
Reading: 425 (mA)
